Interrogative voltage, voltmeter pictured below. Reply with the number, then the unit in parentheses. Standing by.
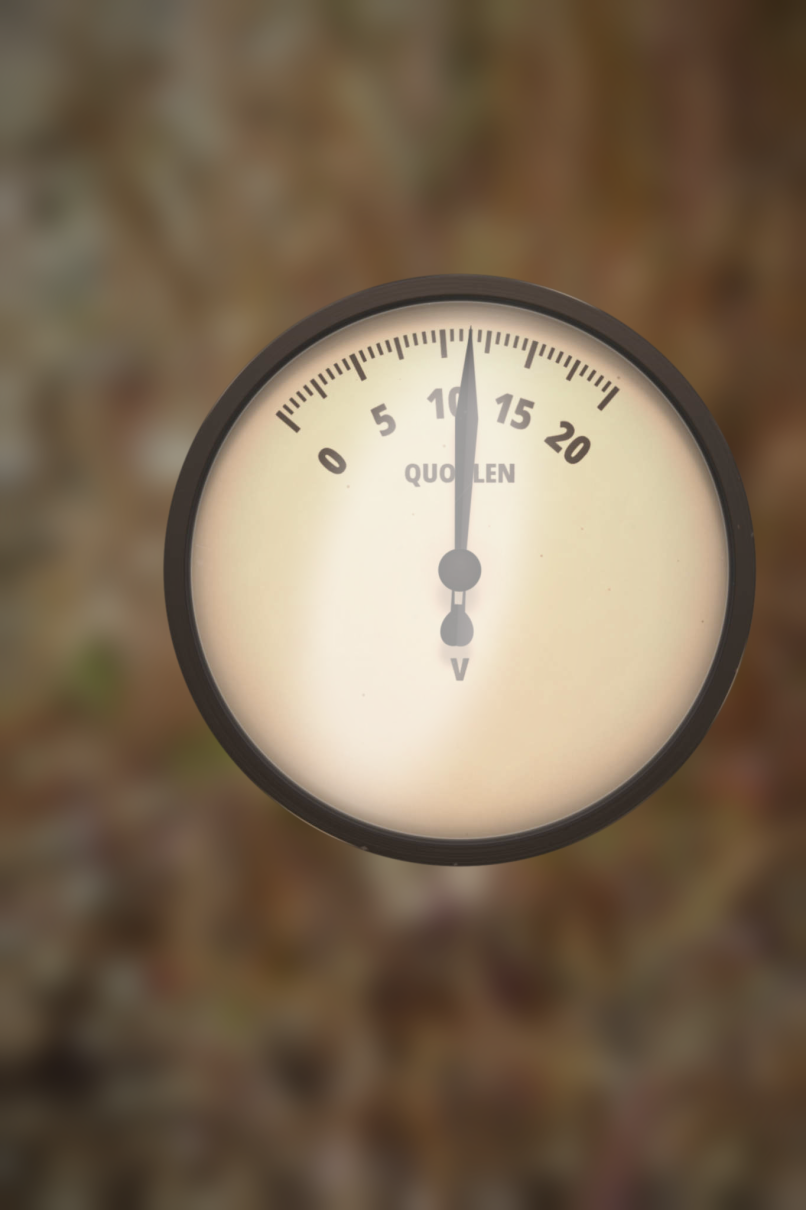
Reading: 11.5 (V)
